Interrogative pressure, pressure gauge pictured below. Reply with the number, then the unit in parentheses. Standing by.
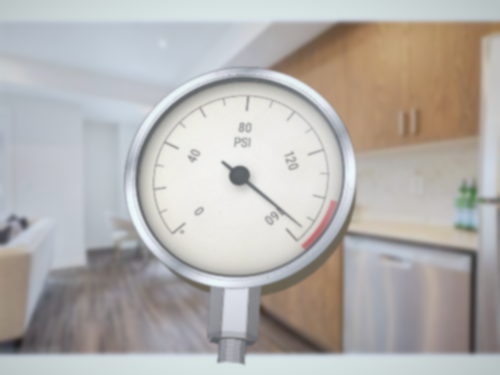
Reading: 155 (psi)
